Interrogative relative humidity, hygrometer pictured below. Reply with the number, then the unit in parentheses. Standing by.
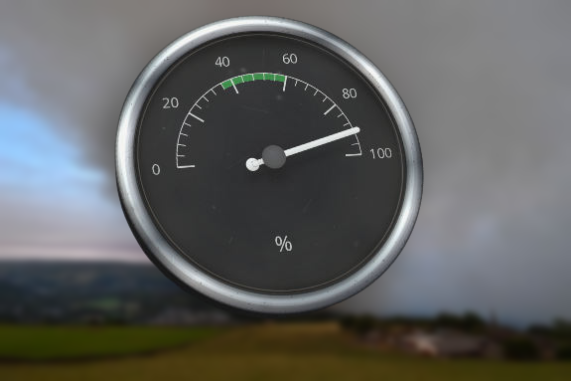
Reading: 92 (%)
